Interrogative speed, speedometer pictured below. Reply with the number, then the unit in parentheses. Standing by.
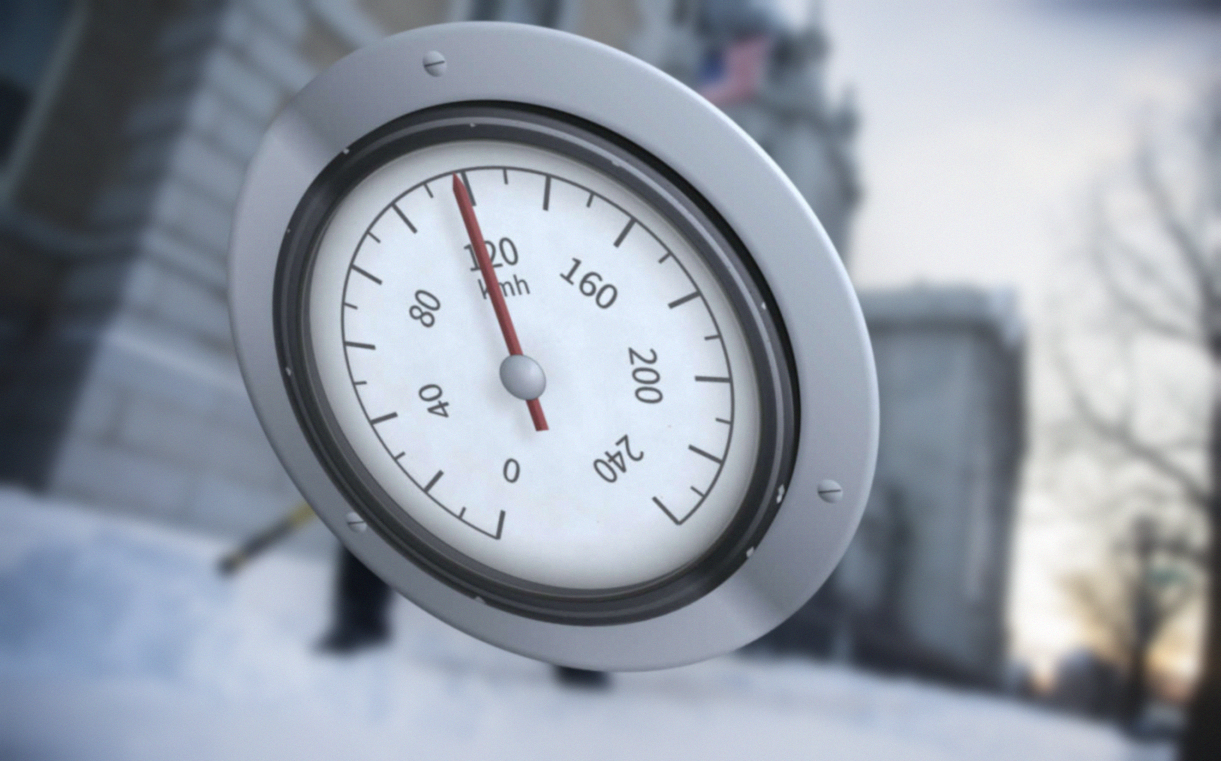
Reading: 120 (km/h)
